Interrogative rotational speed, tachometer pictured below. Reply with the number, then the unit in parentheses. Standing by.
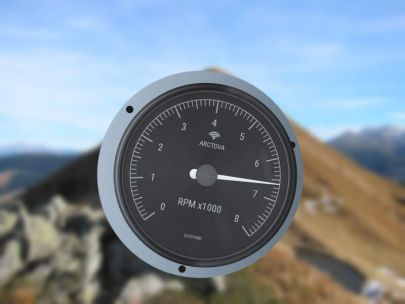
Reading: 6600 (rpm)
